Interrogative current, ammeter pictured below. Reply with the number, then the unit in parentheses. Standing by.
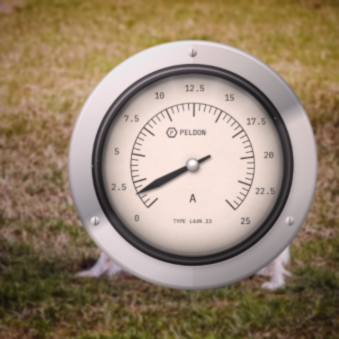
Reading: 1.5 (A)
